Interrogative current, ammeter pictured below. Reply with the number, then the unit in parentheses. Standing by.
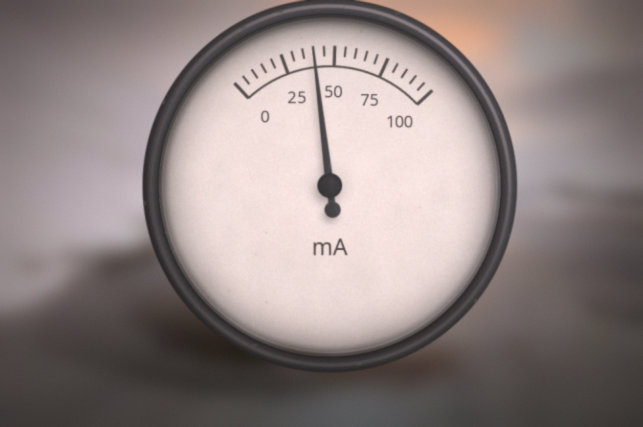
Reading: 40 (mA)
